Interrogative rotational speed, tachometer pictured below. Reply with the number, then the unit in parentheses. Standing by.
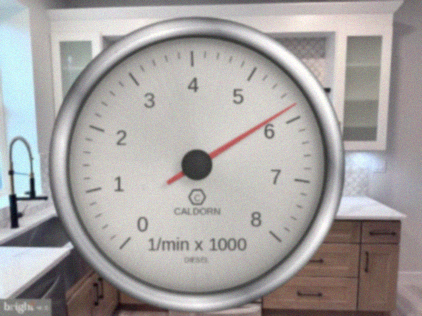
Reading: 5800 (rpm)
